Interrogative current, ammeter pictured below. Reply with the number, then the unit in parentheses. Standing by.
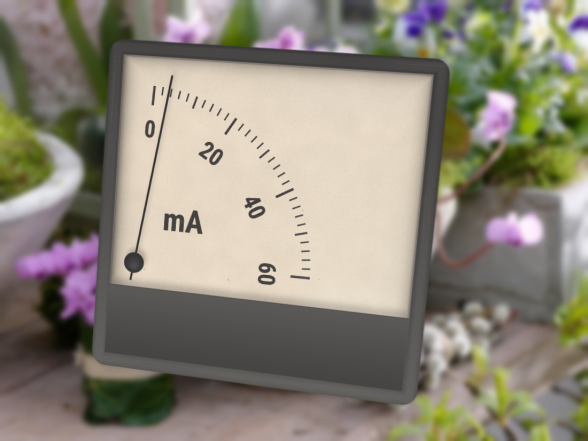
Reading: 4 (mA)
